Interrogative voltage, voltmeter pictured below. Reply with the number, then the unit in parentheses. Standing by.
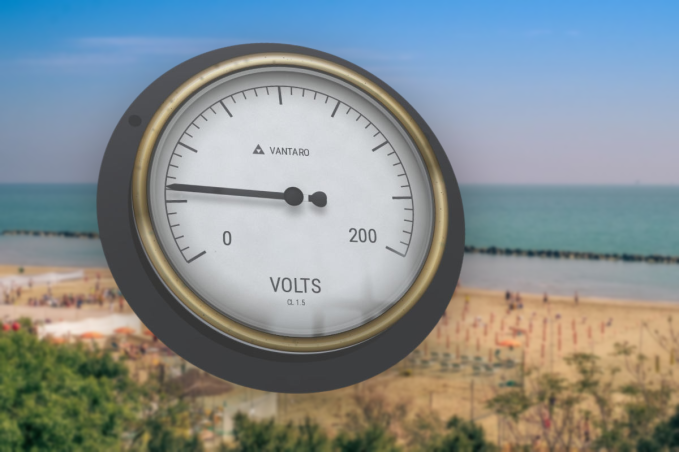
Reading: 30 (V)
